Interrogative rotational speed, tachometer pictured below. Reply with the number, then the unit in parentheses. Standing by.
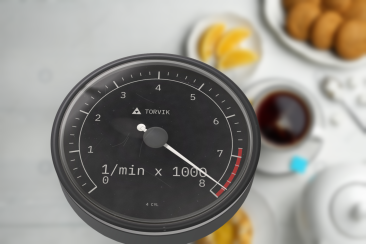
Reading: 7800 (rpm)
